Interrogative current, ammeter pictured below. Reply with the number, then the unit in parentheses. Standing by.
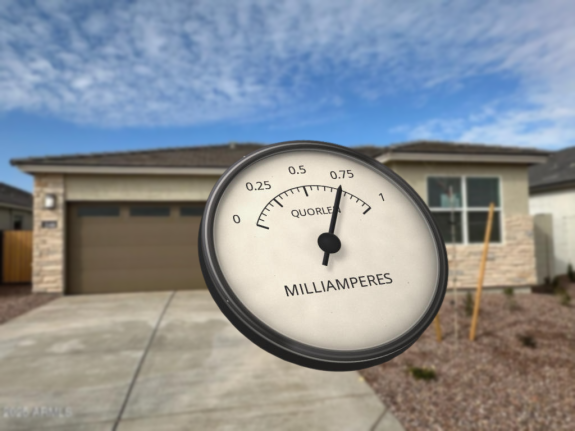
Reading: 0.75 (mA)
